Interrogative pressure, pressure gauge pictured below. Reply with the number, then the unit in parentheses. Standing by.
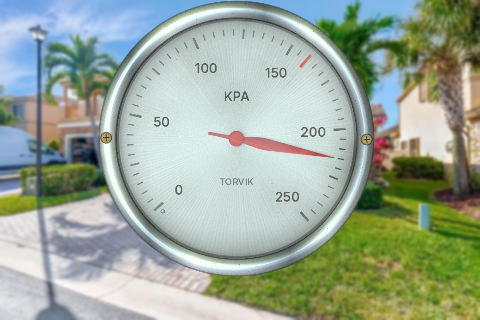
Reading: 215 (kPa)
